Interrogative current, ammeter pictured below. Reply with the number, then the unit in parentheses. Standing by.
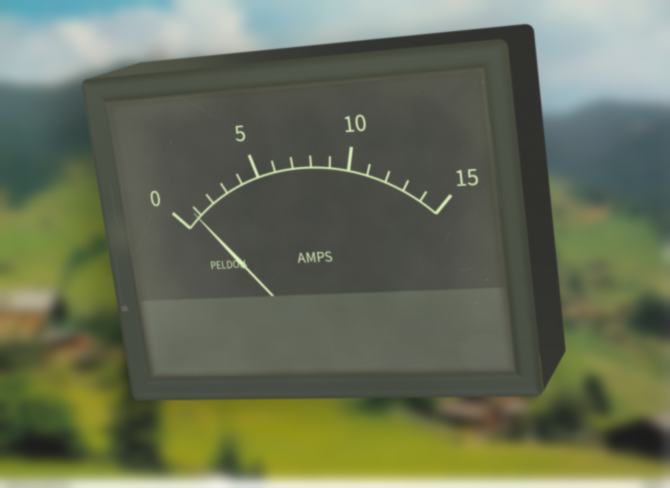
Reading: 1 (A)
